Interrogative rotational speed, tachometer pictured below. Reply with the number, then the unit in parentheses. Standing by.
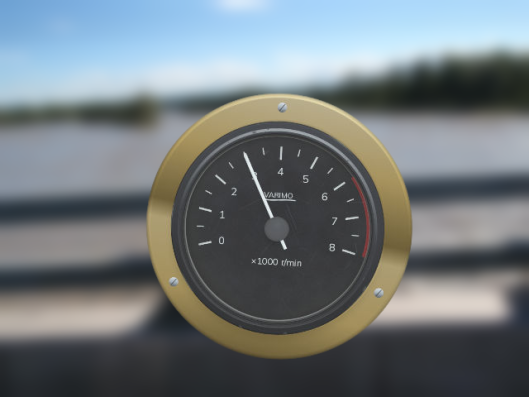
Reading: 3000 (rpm)
